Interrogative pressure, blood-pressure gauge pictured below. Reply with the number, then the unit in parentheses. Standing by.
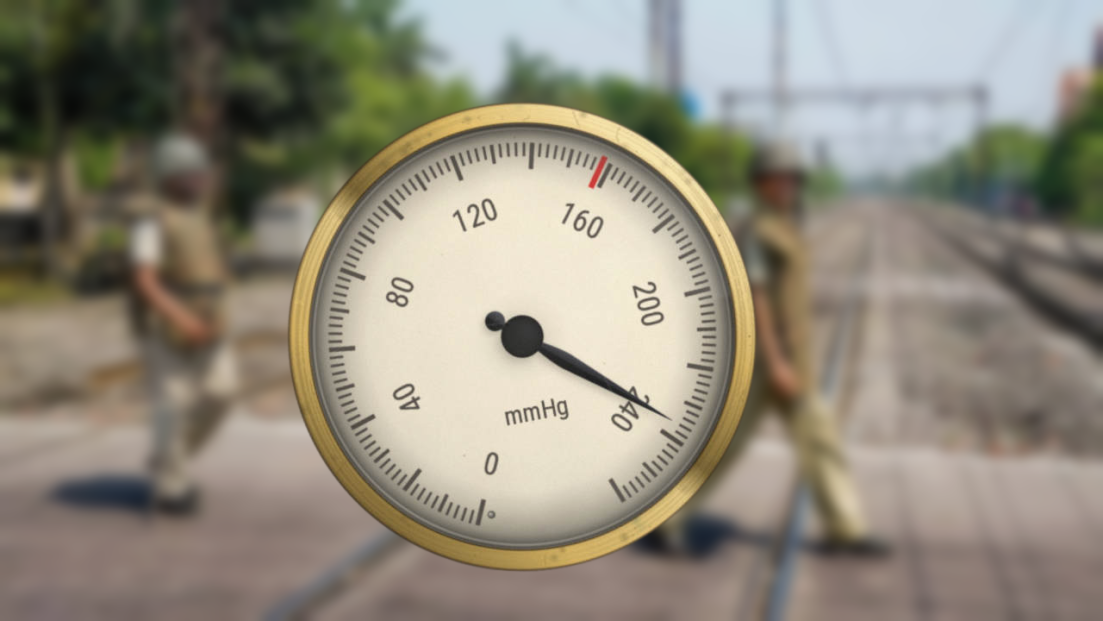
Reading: 236 (mmHg)
